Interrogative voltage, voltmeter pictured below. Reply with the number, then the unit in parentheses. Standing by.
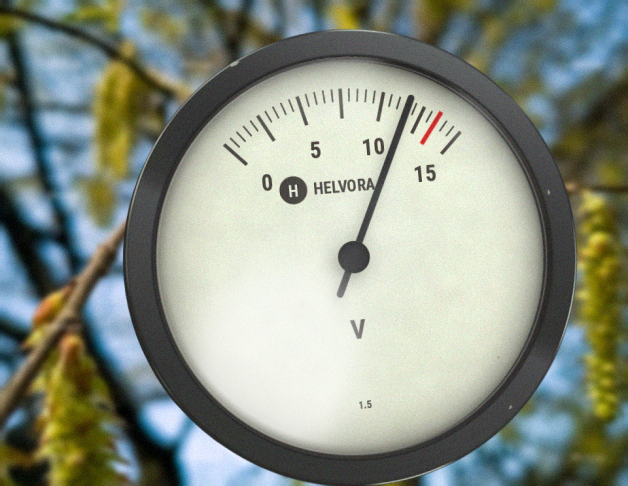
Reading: 11.5 (V)
